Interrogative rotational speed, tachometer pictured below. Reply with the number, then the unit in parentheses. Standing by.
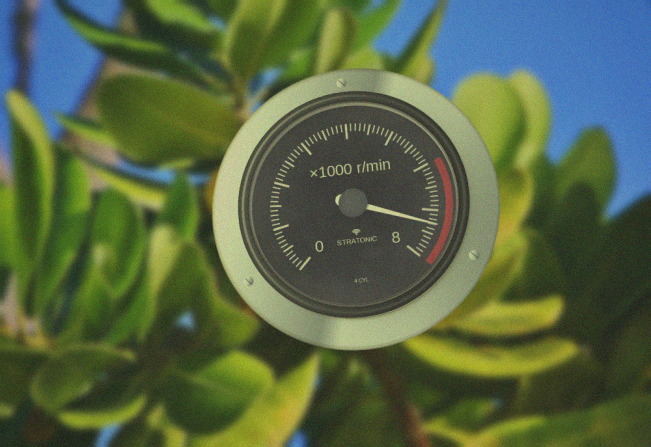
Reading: 7300 (rpm)
